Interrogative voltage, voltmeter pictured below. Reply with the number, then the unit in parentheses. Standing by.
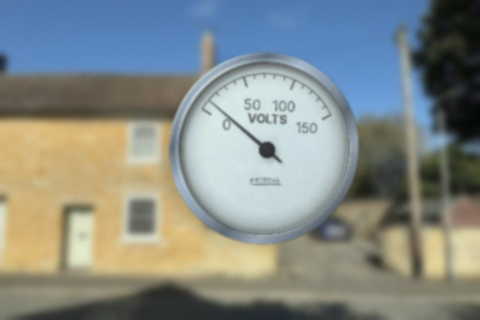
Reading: 10 (V)
